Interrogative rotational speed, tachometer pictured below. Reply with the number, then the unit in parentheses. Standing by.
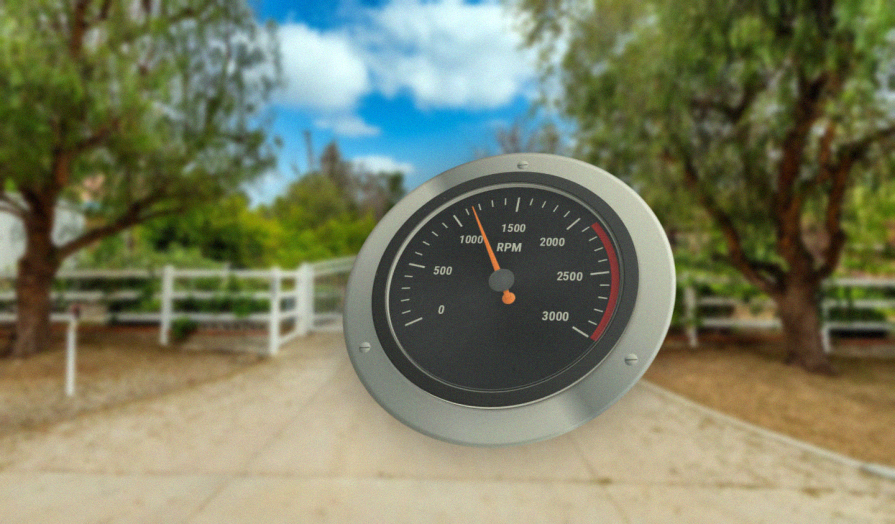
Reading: 1150 (rpm)
